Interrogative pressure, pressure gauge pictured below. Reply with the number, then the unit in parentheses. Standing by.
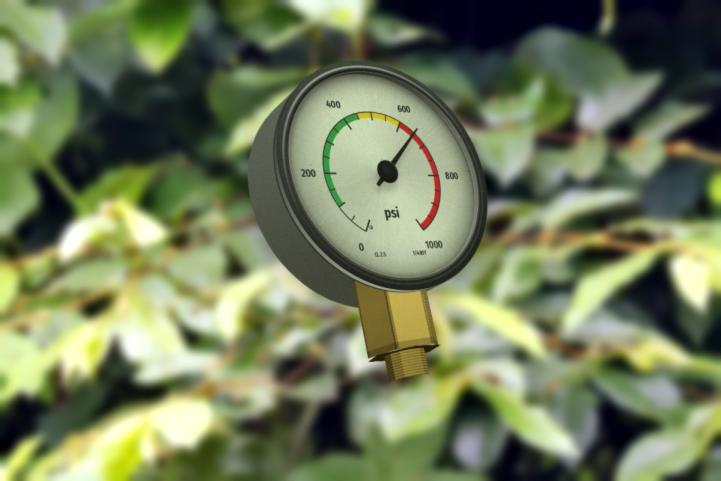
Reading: 650 (psi)
